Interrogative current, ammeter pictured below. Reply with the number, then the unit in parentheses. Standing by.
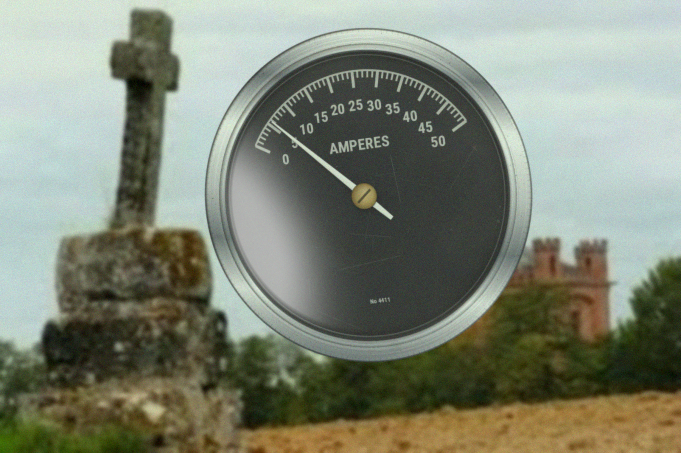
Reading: 6 (A)
